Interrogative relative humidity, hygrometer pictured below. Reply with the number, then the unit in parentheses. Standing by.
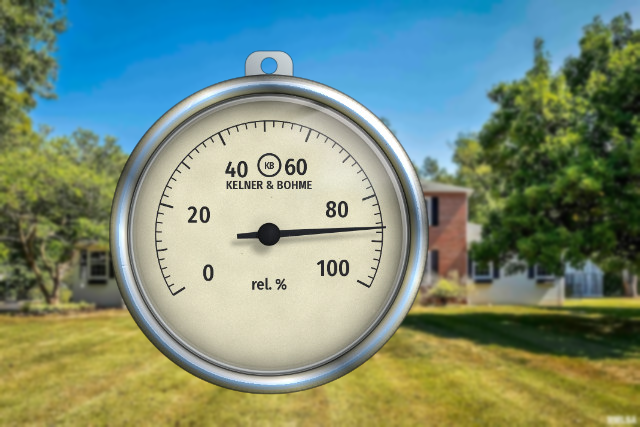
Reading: 87 (%)
